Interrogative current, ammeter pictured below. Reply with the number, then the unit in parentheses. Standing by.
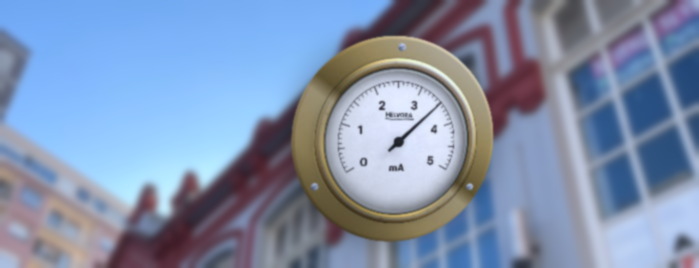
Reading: 3.5 (mA)
